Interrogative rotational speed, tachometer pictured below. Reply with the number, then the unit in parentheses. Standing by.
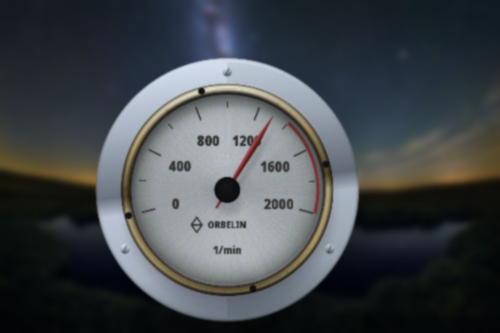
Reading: 1300 (rpm)
